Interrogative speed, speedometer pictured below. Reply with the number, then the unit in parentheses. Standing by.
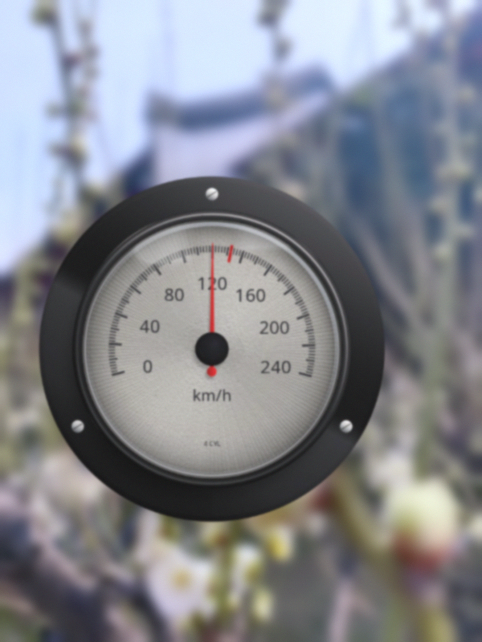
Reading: 120 (km/h)
